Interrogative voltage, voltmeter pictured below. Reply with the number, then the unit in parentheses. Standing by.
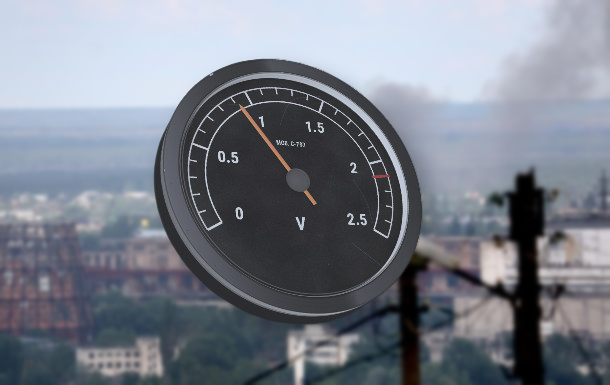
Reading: 0.9 (V)
